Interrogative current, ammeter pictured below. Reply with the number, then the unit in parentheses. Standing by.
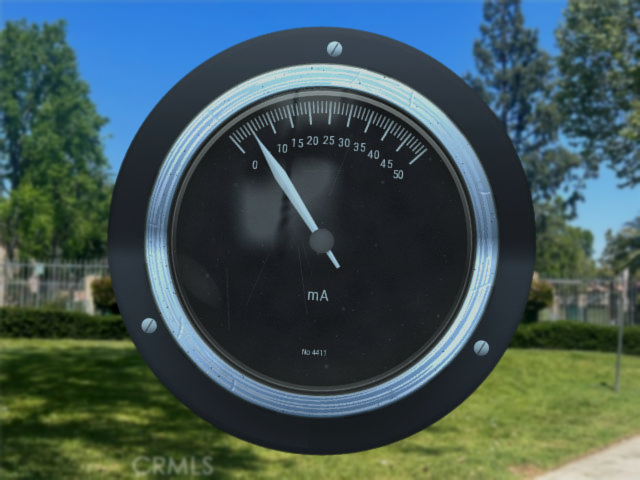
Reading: 5 (mA)
